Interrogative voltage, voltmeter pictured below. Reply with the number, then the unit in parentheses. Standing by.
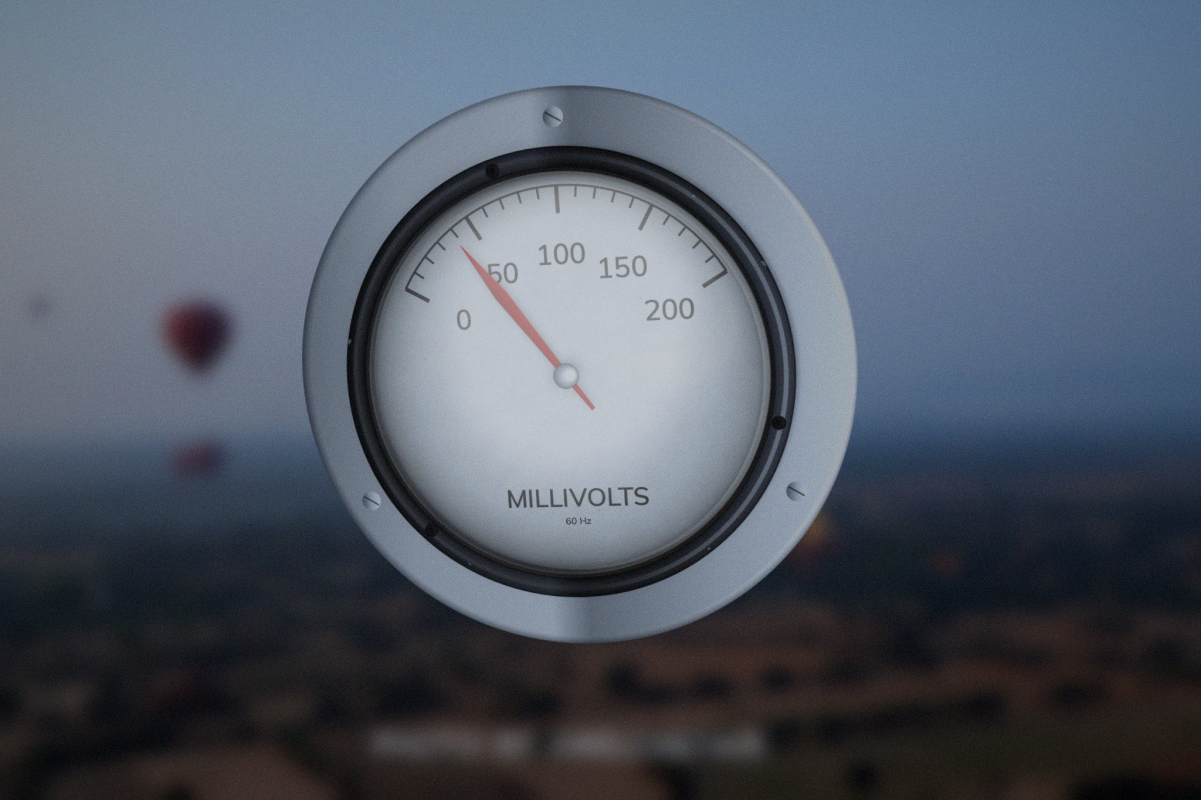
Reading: 40 (mV)
